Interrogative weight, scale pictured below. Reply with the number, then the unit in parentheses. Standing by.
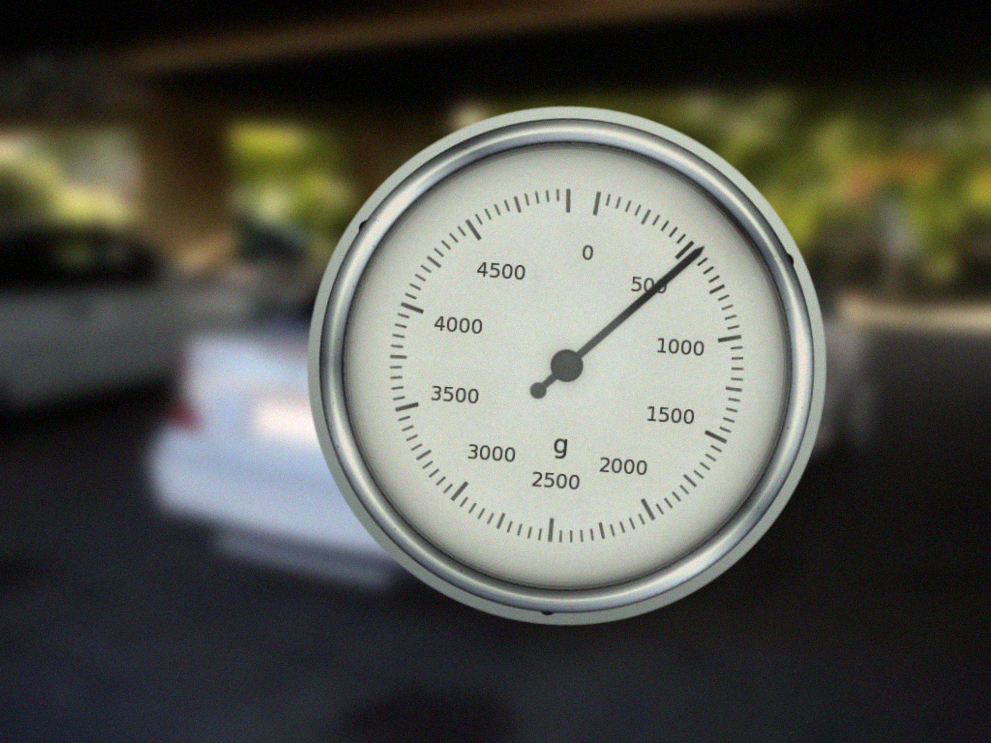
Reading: 550 (g)
